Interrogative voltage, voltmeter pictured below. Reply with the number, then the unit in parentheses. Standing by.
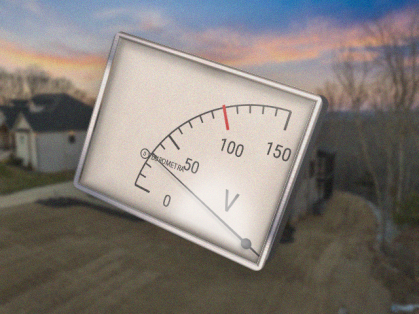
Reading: 30 (V)
